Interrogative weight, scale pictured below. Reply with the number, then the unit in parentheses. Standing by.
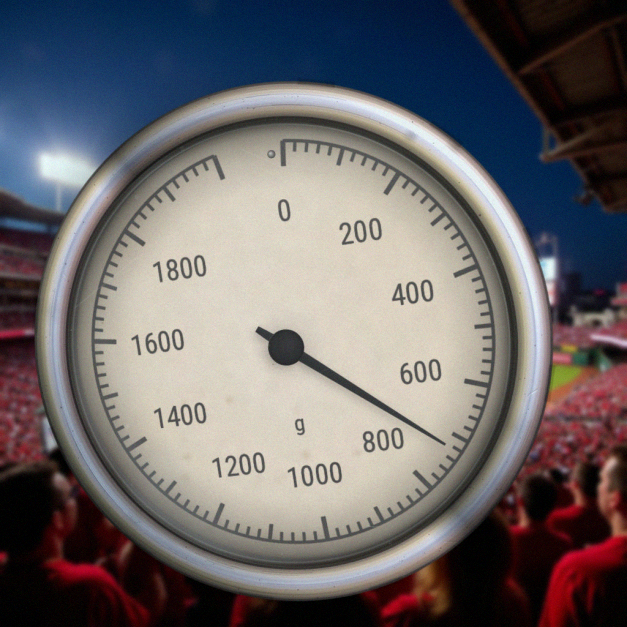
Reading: 720 (g)
